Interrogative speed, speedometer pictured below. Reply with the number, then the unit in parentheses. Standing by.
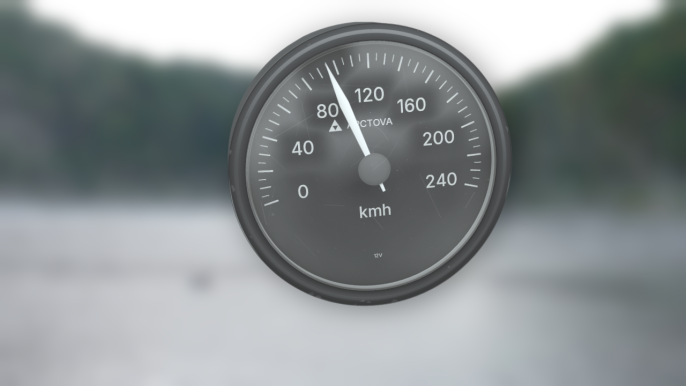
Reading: 95 (km/h)
